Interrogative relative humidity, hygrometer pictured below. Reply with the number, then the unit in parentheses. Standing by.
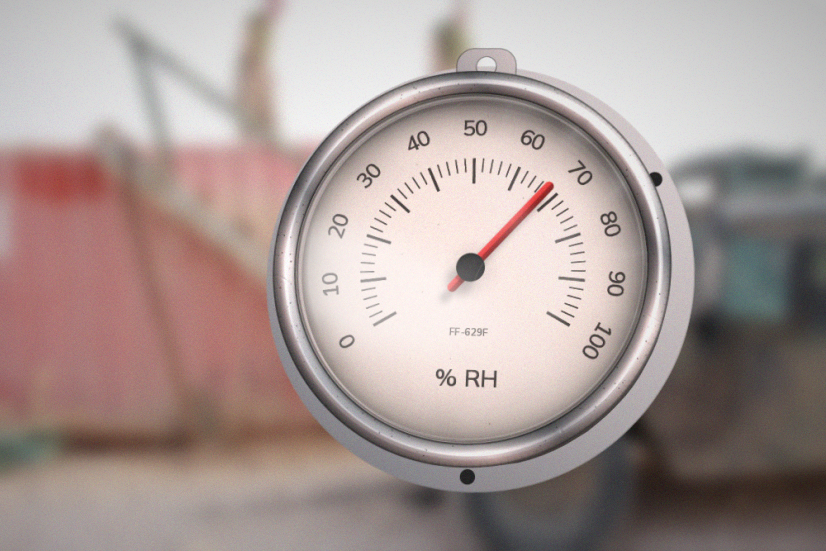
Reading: 68 (%)
